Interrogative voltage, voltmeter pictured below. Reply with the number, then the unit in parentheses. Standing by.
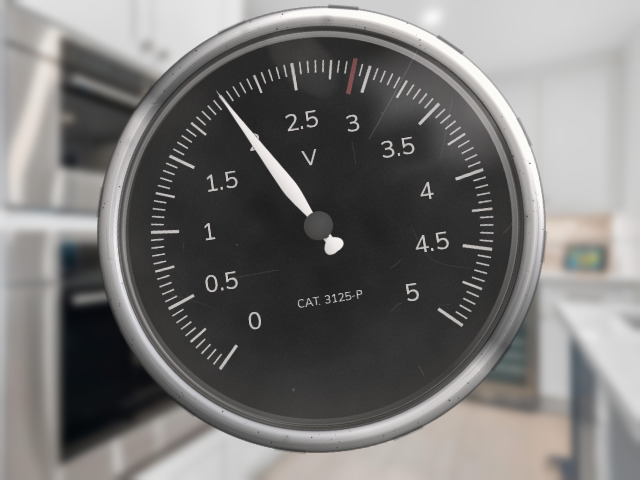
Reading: 2 (V)
